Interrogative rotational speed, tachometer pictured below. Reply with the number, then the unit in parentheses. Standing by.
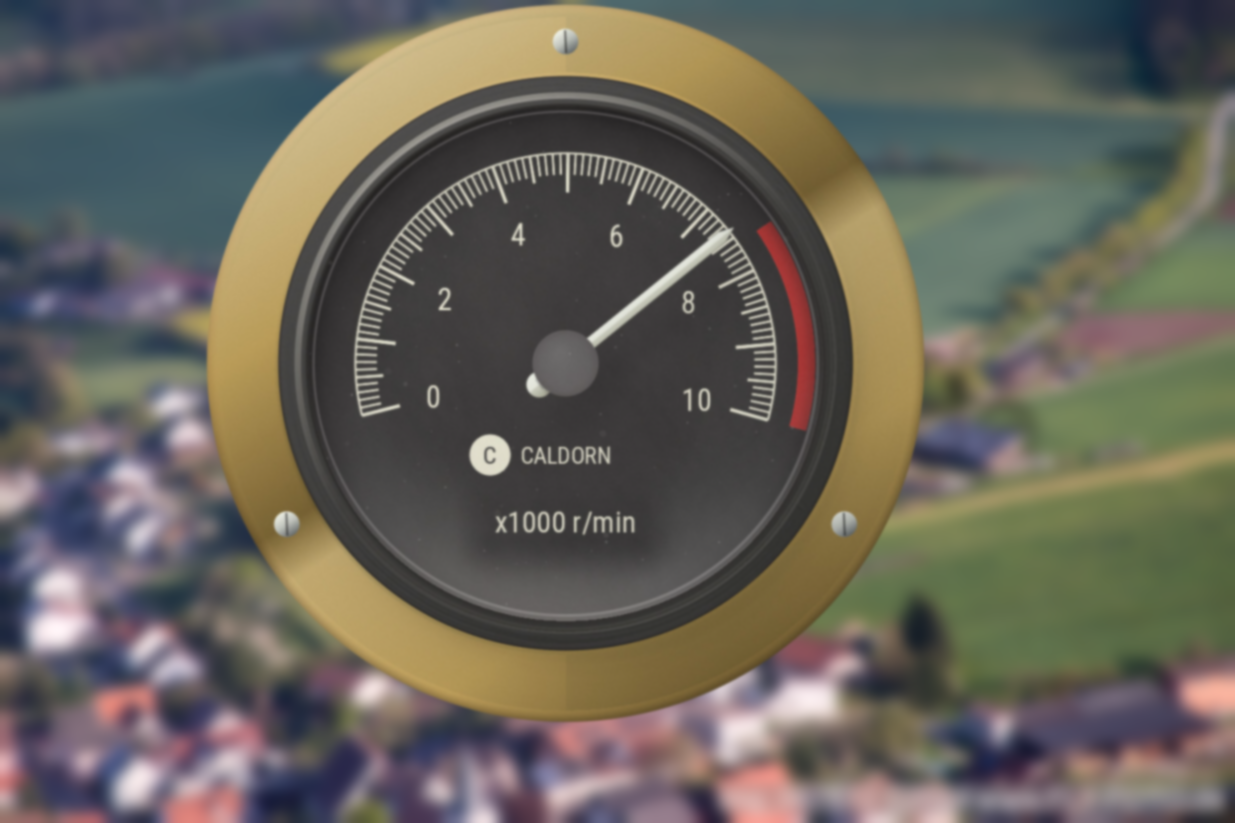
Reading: 7400 (rpm)
